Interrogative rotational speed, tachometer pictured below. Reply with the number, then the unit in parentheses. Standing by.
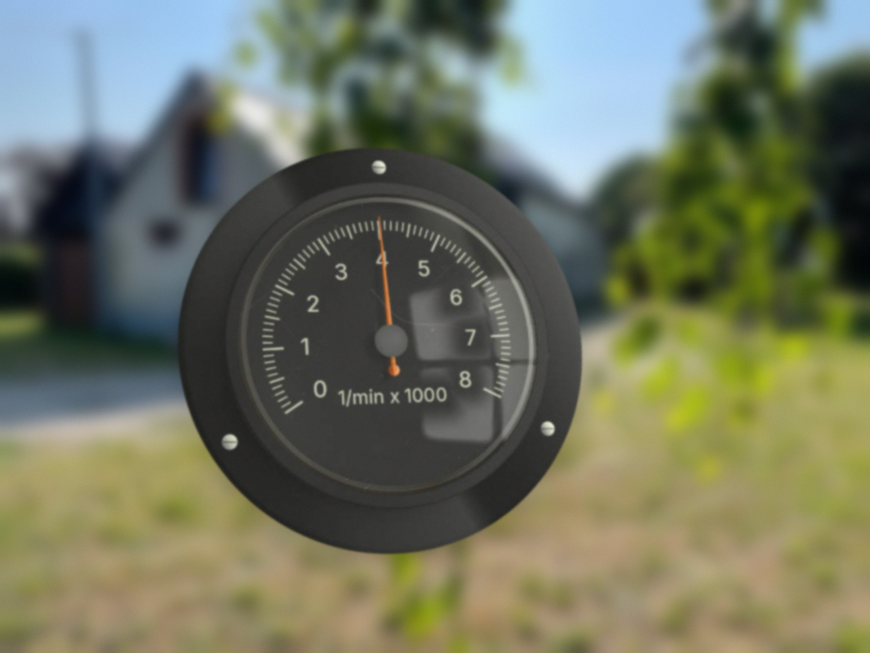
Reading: 4000 (rpm)
